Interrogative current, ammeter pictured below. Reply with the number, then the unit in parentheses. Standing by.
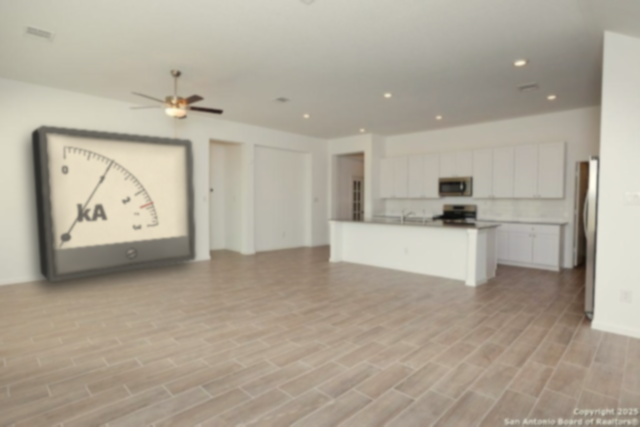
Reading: 1 (kA)
